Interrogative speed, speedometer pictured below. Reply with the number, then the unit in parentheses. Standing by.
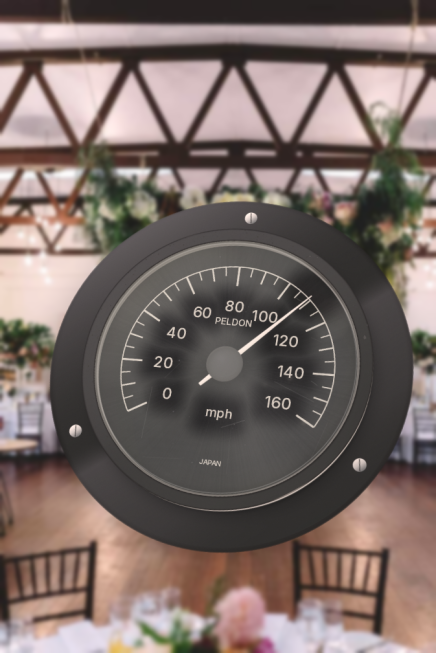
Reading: 110 (mph)
